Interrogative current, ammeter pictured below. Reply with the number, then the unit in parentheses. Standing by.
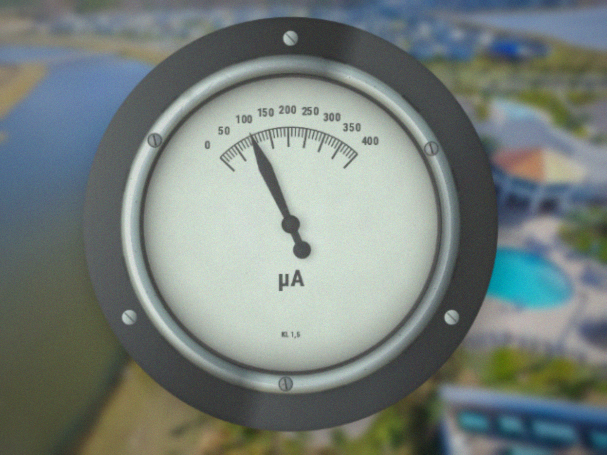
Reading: 100 (µA)
